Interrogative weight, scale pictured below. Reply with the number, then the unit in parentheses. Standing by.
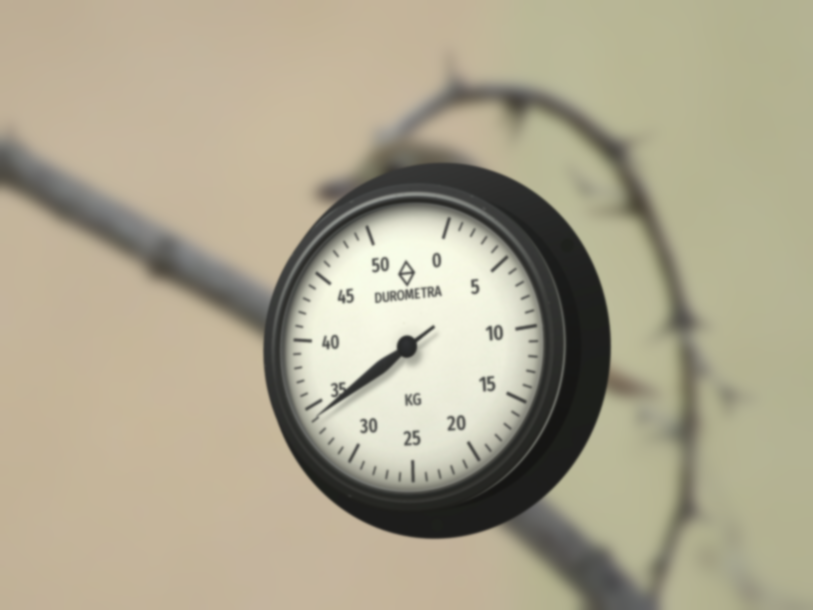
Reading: 34 (kg)
